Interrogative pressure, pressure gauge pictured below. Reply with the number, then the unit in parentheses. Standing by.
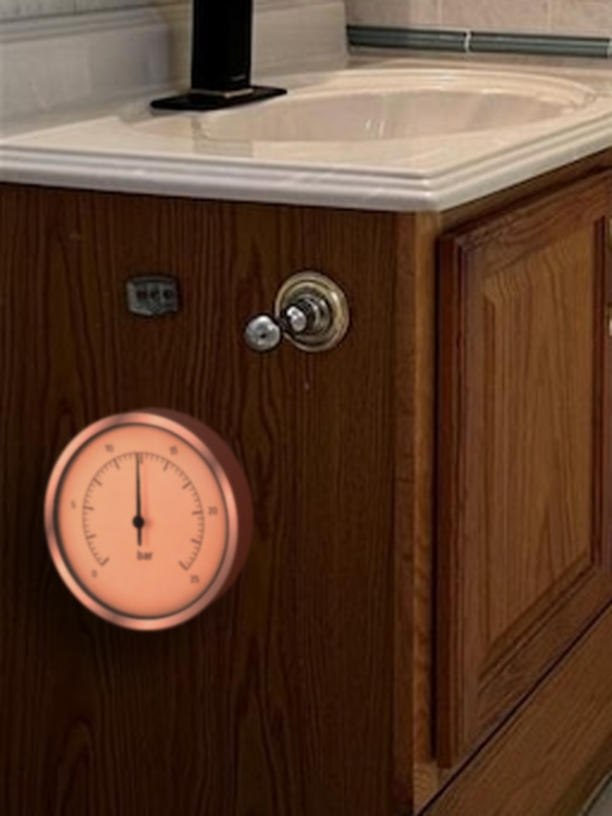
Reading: 12.5 (bar)
